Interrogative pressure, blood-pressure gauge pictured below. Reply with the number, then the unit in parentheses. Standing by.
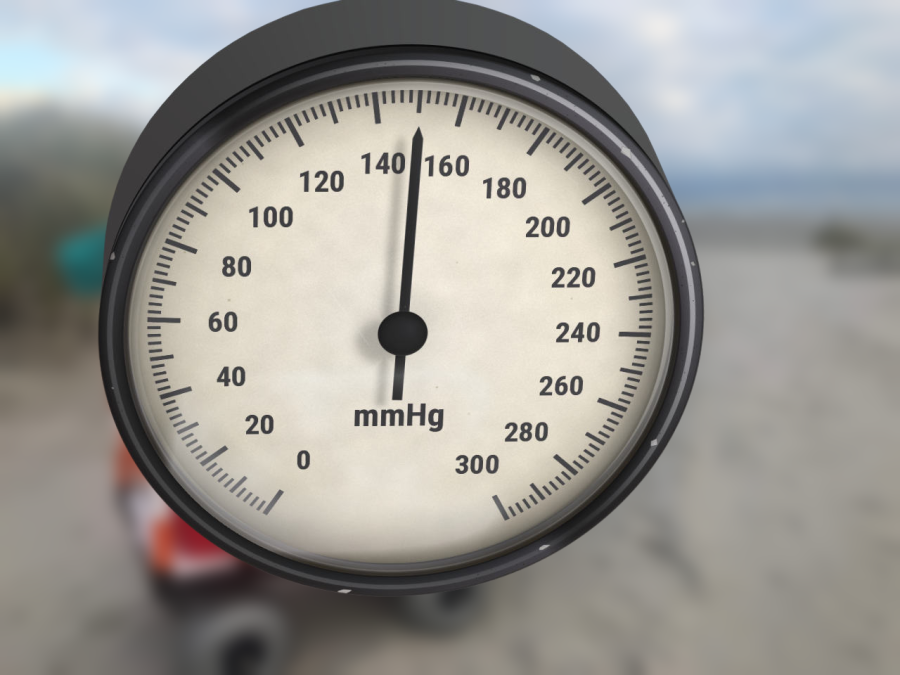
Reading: 150 (mmHg)
